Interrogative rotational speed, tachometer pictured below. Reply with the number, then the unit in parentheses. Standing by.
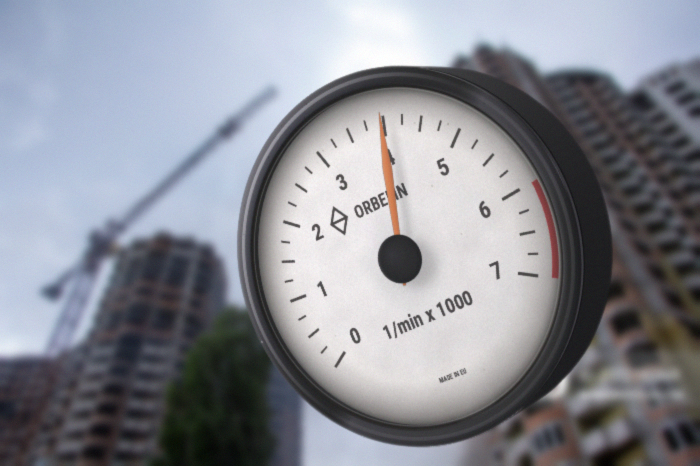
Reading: 4000 (rpm)
